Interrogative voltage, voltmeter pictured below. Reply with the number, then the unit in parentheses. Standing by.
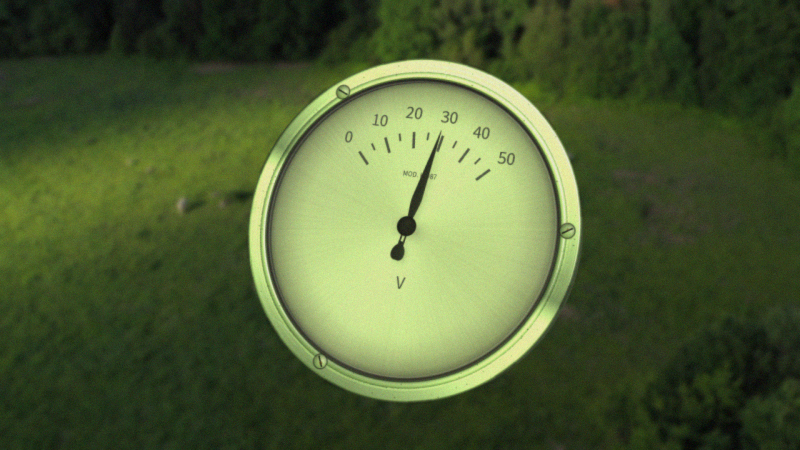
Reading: 30 (V)
